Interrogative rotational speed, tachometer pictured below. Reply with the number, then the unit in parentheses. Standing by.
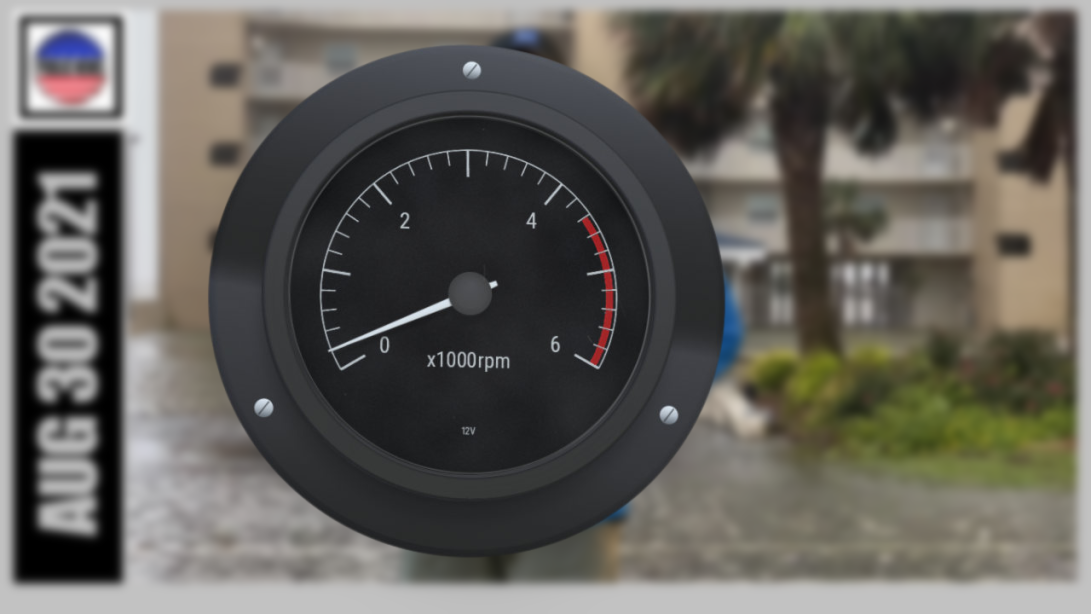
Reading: 200 (rpm)
